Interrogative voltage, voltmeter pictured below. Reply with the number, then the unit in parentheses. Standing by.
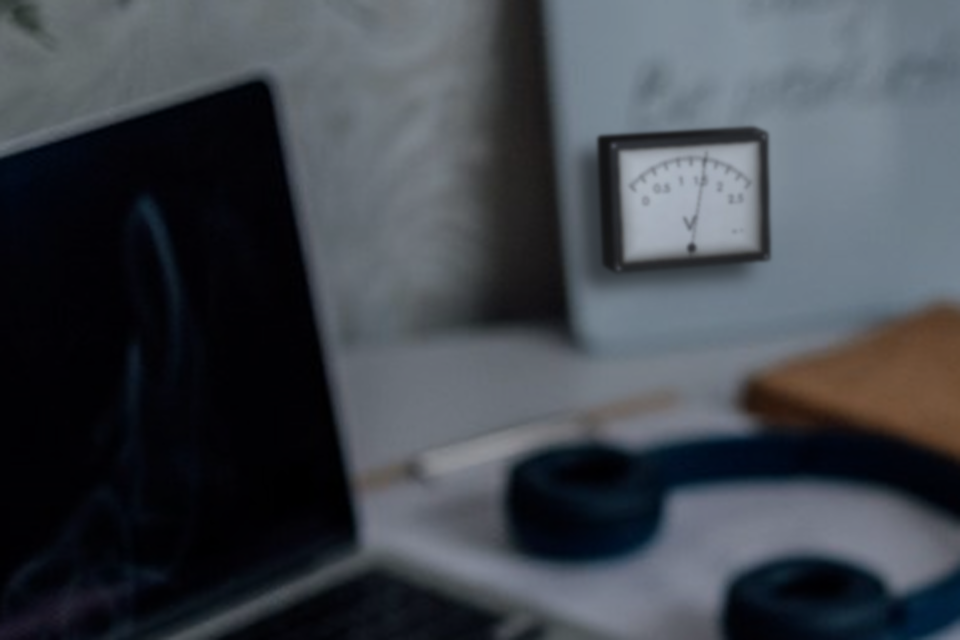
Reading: 1.5 (V)
